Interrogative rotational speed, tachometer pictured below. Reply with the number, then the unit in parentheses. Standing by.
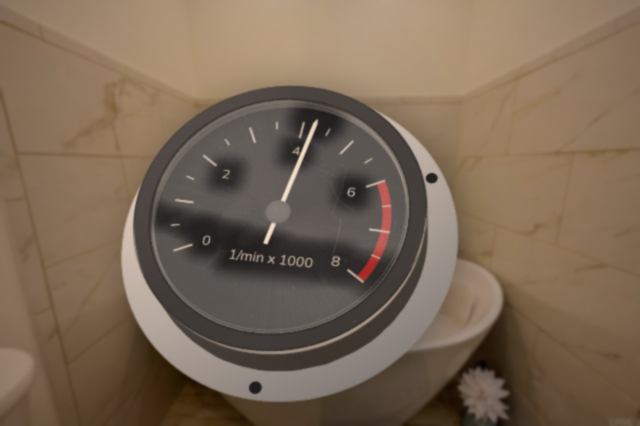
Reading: 4250 (rpm)
